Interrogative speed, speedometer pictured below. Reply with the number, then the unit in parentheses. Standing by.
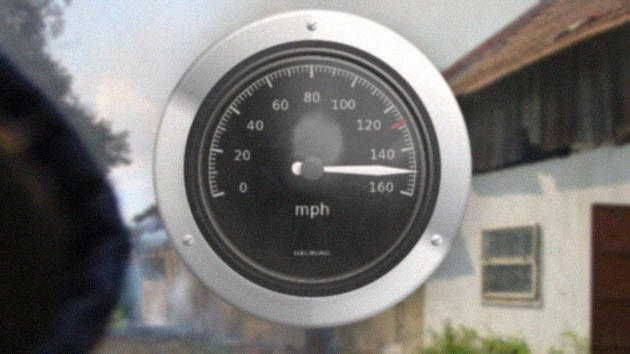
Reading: 150 (mph)
